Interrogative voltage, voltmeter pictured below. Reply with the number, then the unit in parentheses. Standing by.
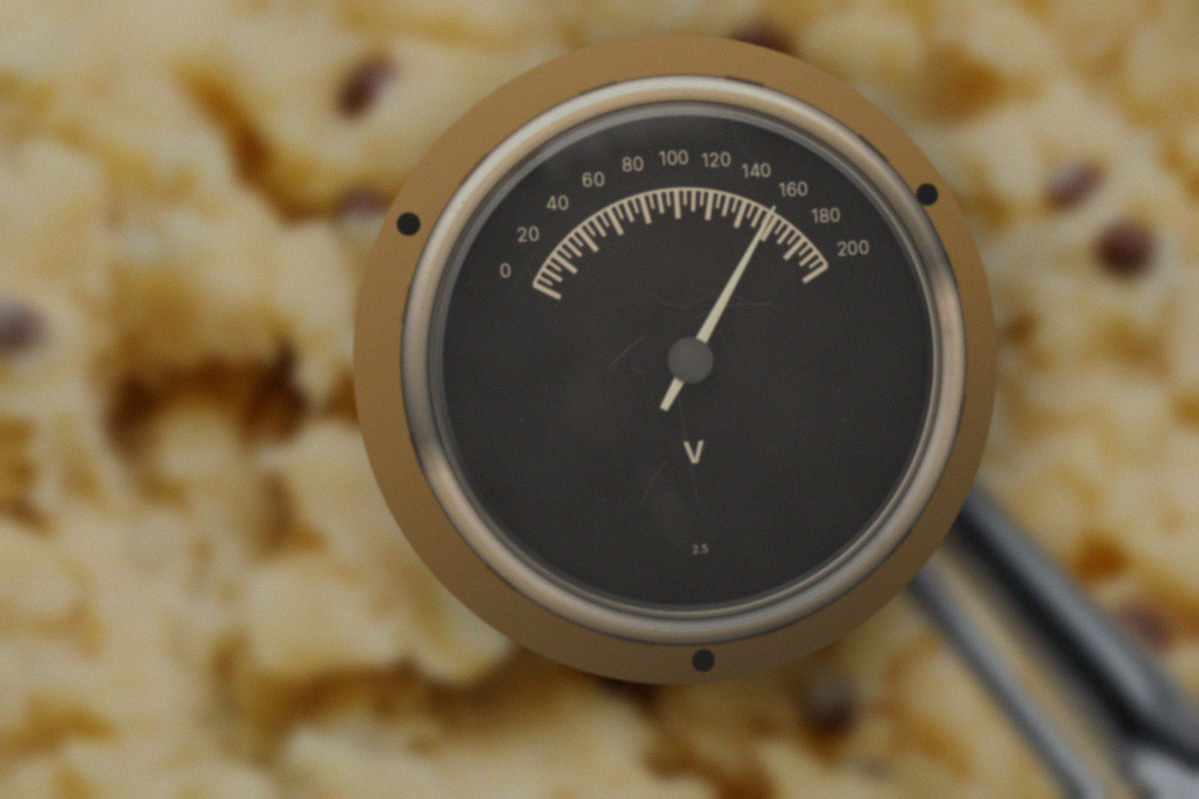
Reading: 155 (V)
